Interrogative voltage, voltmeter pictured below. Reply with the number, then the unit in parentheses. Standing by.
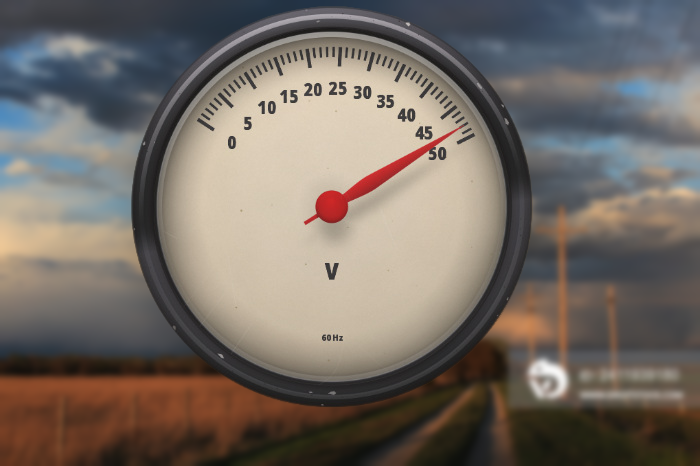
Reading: 48 (V)
